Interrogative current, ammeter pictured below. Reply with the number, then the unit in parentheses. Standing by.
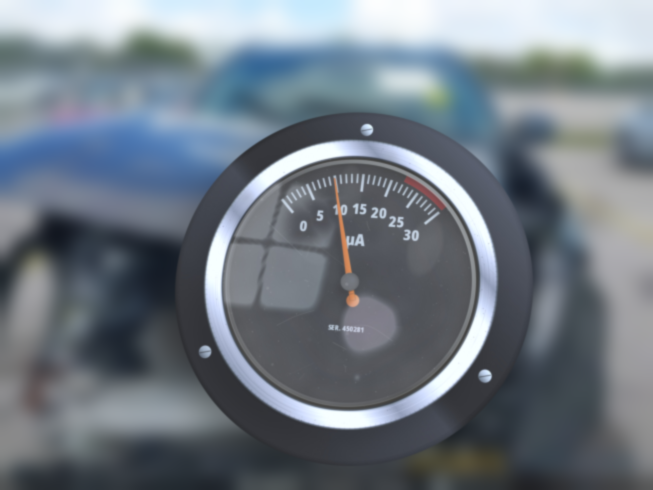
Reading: 10 (µA)
